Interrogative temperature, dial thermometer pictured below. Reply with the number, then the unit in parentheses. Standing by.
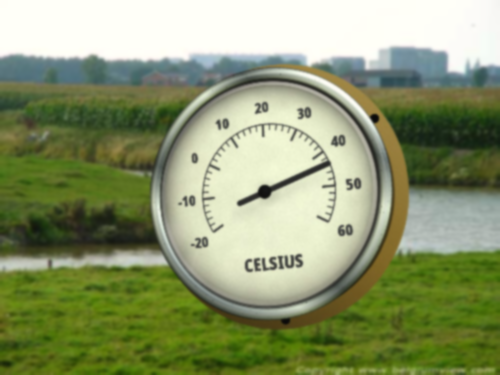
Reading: 44 (°C)
